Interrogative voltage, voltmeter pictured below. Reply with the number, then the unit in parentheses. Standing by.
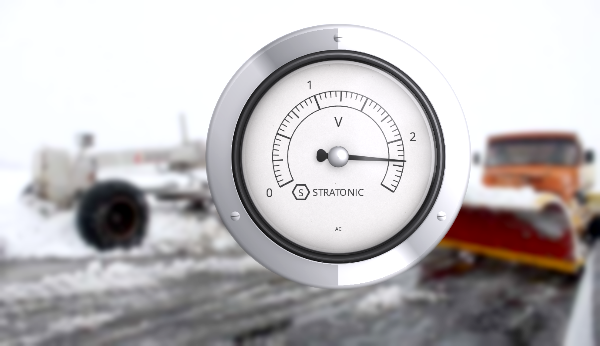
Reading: 2.2 (V)
